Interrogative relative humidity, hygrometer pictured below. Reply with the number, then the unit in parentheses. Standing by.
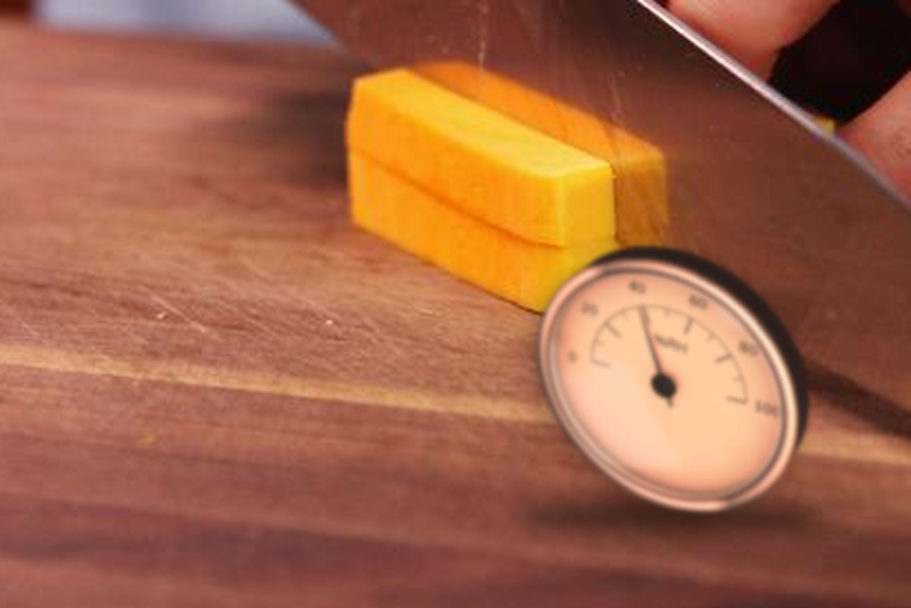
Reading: 40 (%)
